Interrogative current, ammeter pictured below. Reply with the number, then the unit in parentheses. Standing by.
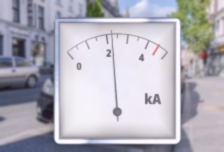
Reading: 2.25 (kA)
